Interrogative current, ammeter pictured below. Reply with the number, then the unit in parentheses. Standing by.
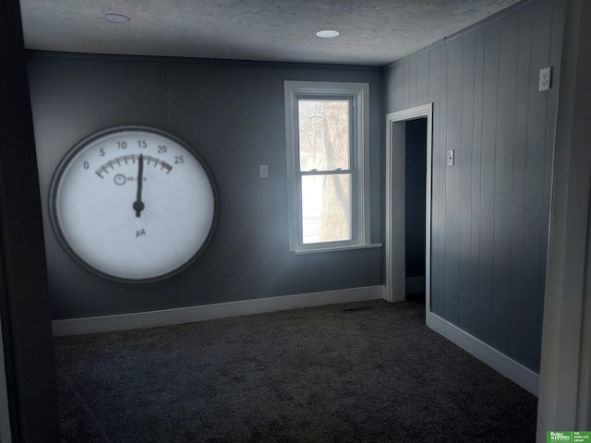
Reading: 15 (µA)
